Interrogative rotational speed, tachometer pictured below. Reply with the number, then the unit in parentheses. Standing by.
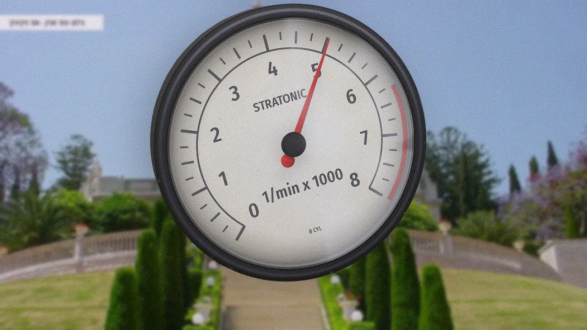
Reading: 5000 (rpm)
